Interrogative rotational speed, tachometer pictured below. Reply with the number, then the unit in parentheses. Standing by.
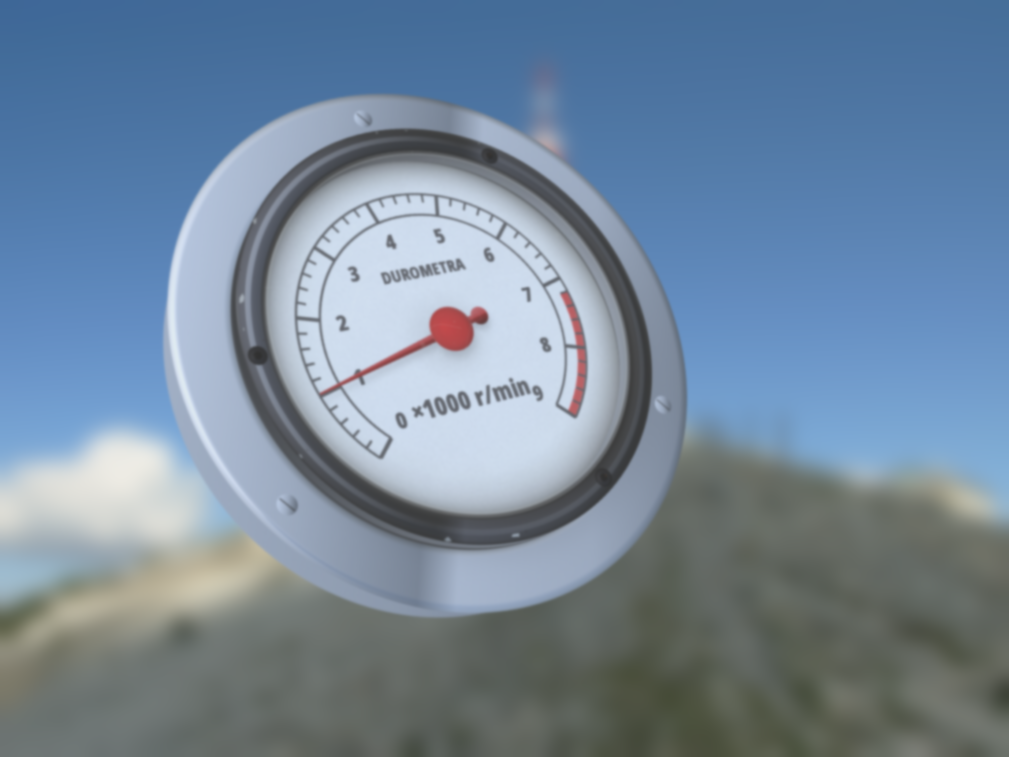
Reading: 1000 (rpm)
